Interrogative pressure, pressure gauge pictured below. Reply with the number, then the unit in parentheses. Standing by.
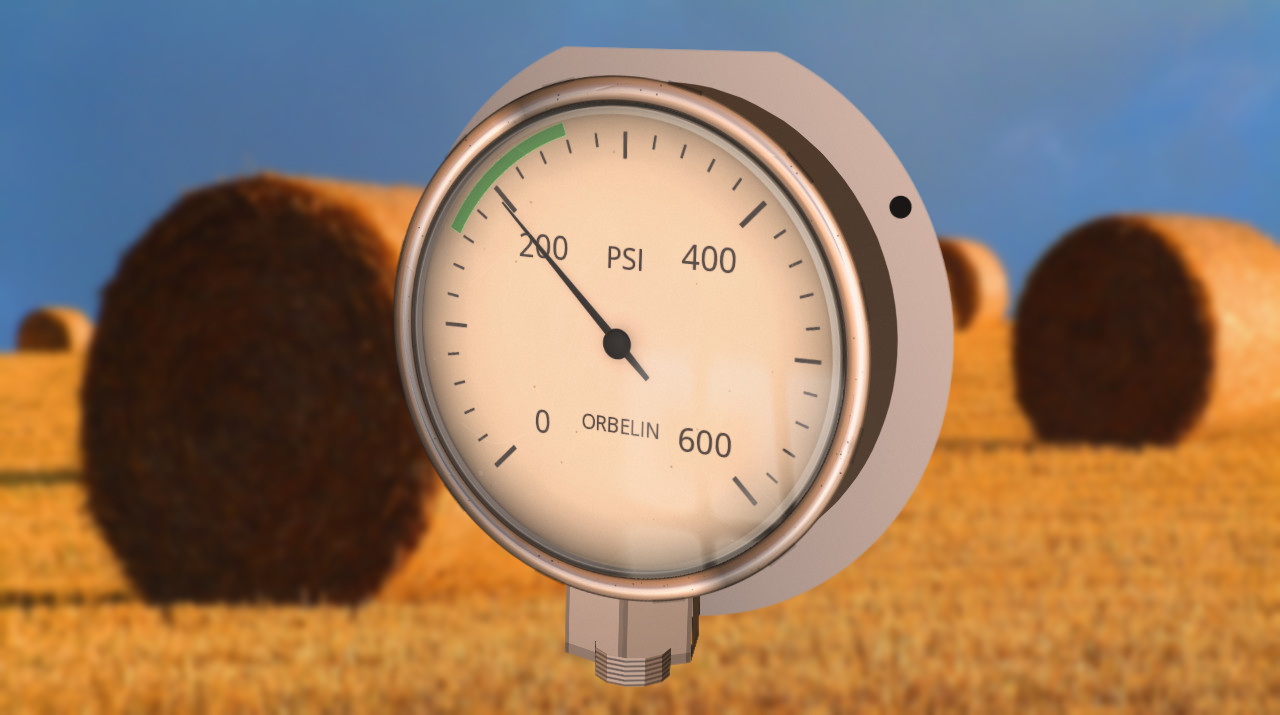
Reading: 200 (psi)
